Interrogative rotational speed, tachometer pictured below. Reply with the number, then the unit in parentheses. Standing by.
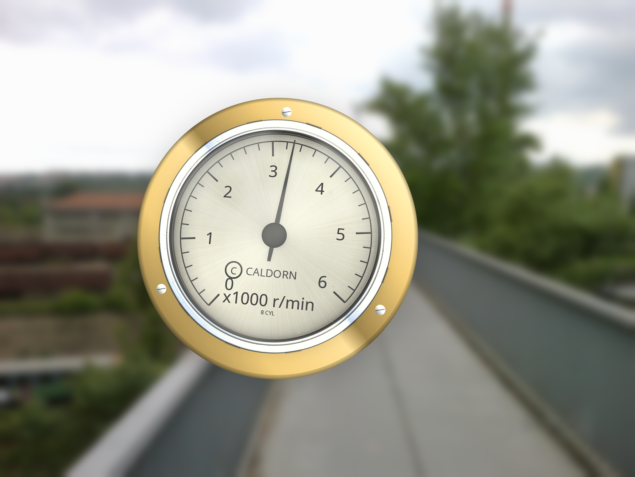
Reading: 3300 (rpm)
